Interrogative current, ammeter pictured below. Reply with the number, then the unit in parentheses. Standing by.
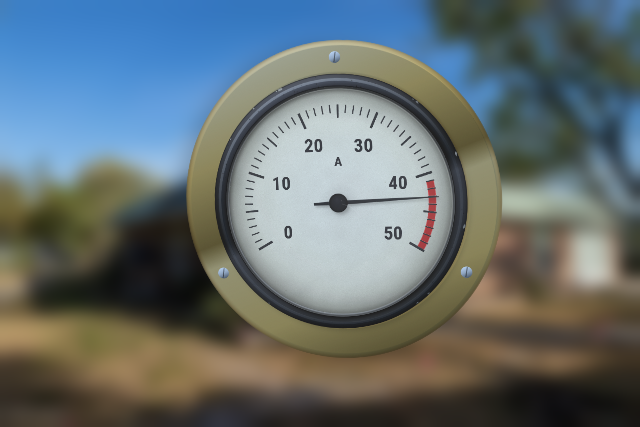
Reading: 43 (A)
